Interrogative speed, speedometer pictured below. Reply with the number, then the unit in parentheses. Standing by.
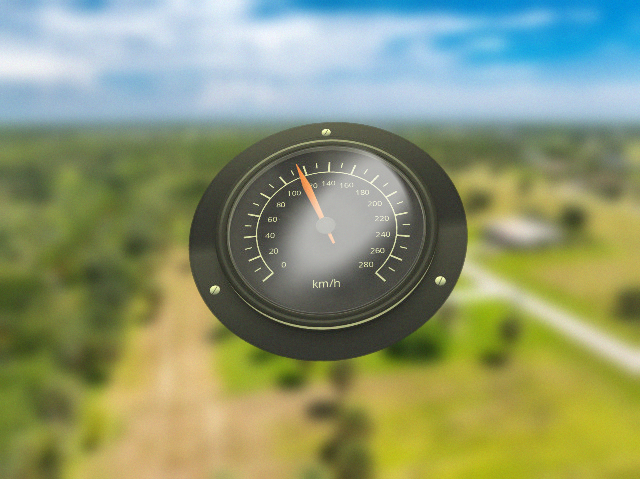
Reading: 115 (km/h)
